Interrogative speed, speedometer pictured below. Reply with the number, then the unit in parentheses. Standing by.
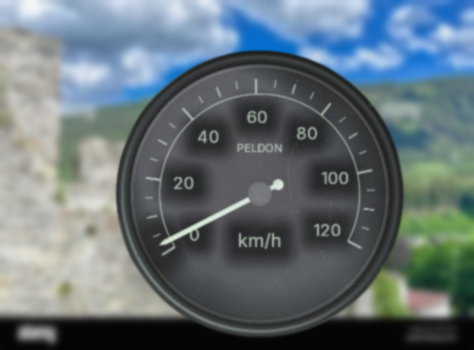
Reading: 2.5 (km/h)
